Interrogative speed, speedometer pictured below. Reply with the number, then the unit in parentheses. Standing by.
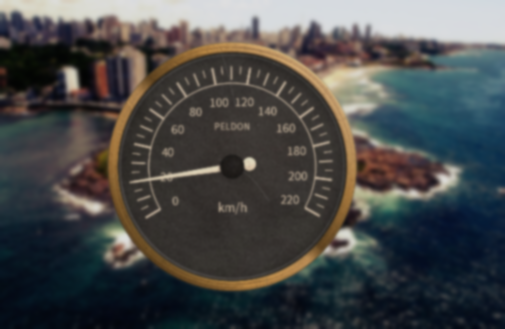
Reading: 20 (km/h)
